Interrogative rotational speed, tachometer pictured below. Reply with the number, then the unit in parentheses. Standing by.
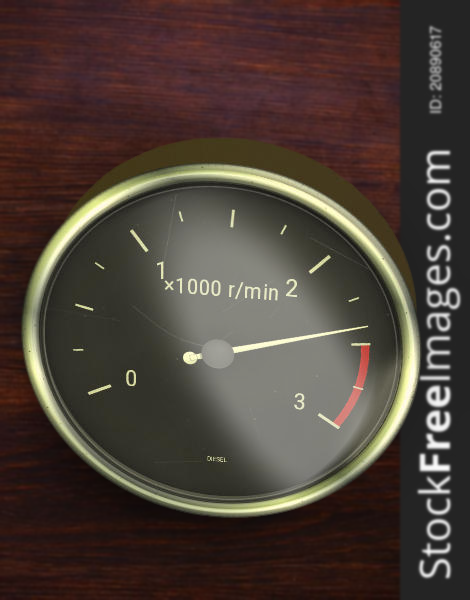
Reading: 2375 (rpm)
